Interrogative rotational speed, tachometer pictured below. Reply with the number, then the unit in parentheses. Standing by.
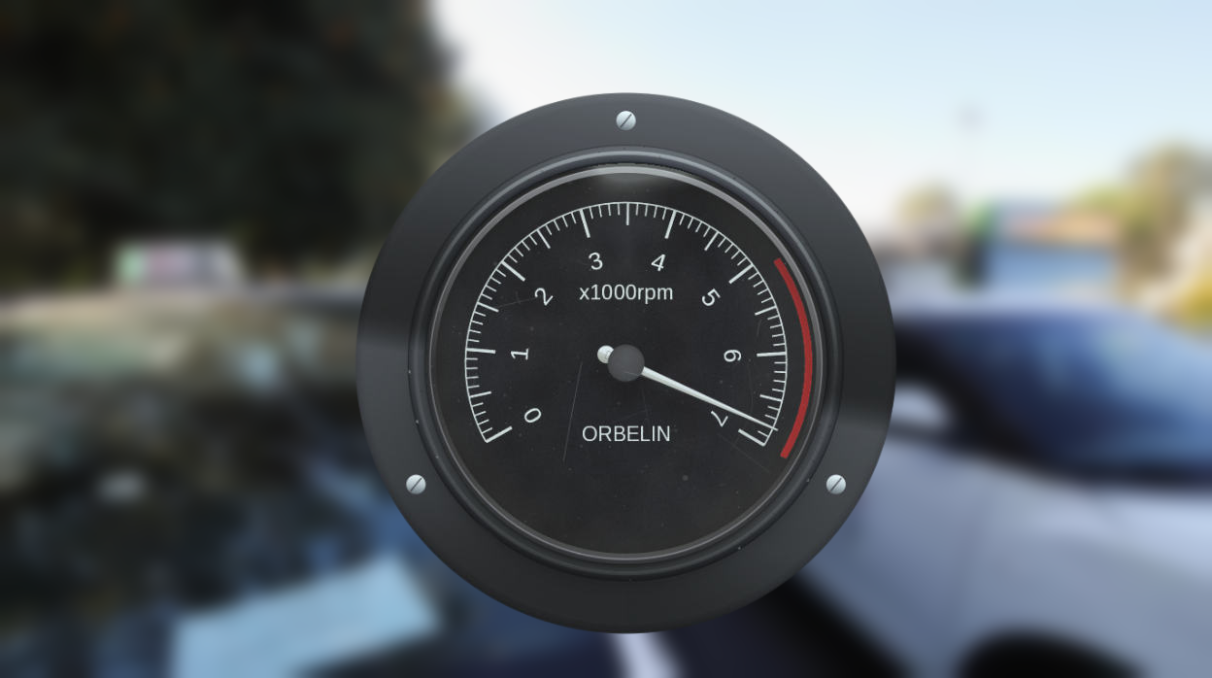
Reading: 6800 (rpm)
